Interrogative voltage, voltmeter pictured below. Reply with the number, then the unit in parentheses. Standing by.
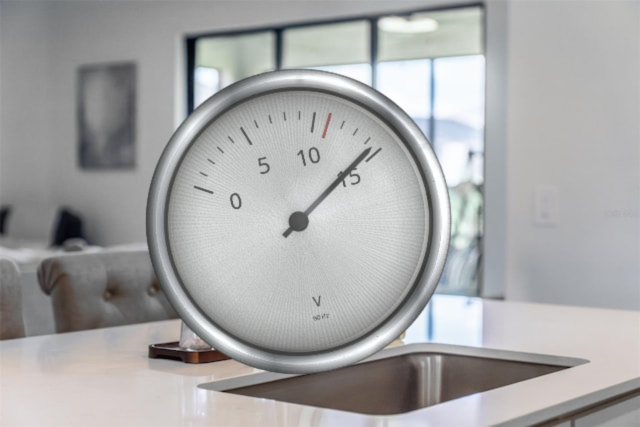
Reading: 14.5 (V)
